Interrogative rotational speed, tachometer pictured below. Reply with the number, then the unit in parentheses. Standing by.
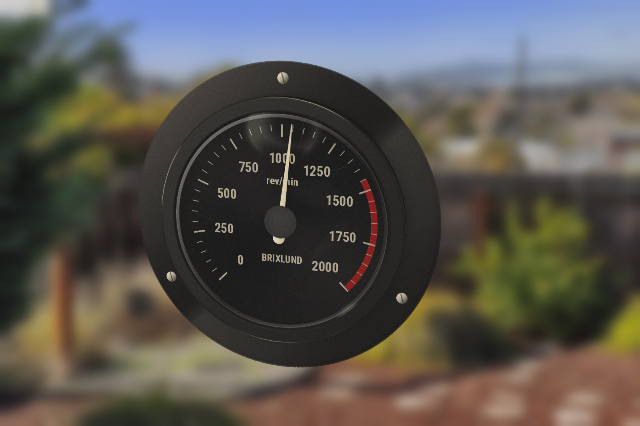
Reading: 1050 (rpm)
